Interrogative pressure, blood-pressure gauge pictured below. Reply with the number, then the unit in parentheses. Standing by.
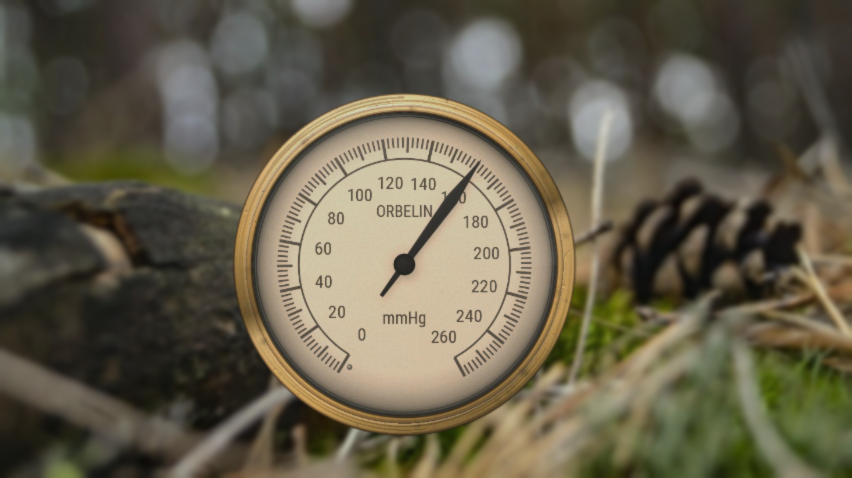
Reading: 160 (mmHg)
